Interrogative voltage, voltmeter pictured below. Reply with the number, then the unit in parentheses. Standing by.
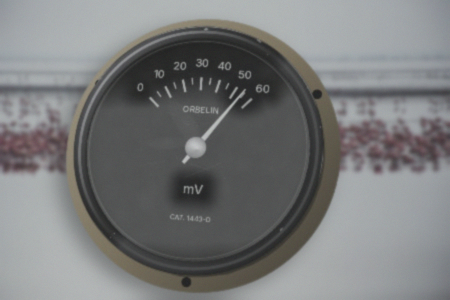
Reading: 55 (mV)
